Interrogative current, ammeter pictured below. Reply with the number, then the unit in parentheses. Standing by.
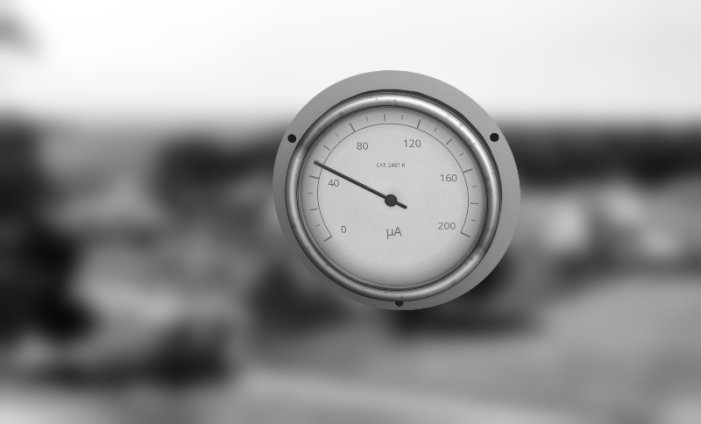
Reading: 50 (µA)
